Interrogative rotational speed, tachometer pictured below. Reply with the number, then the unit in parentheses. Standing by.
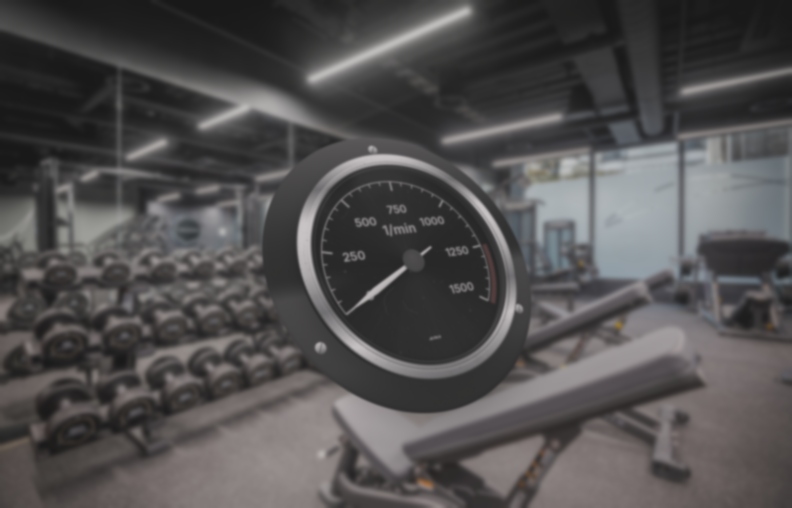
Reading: 0 (rpm)
